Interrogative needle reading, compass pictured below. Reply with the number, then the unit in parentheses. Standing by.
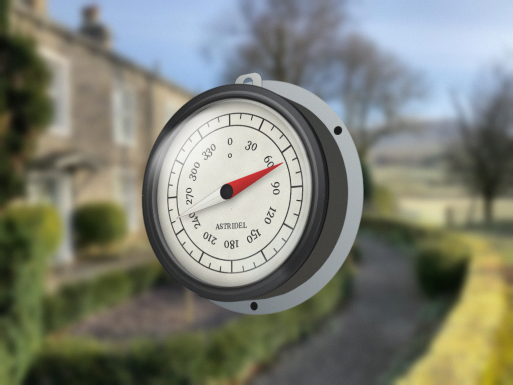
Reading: 70 (°)
